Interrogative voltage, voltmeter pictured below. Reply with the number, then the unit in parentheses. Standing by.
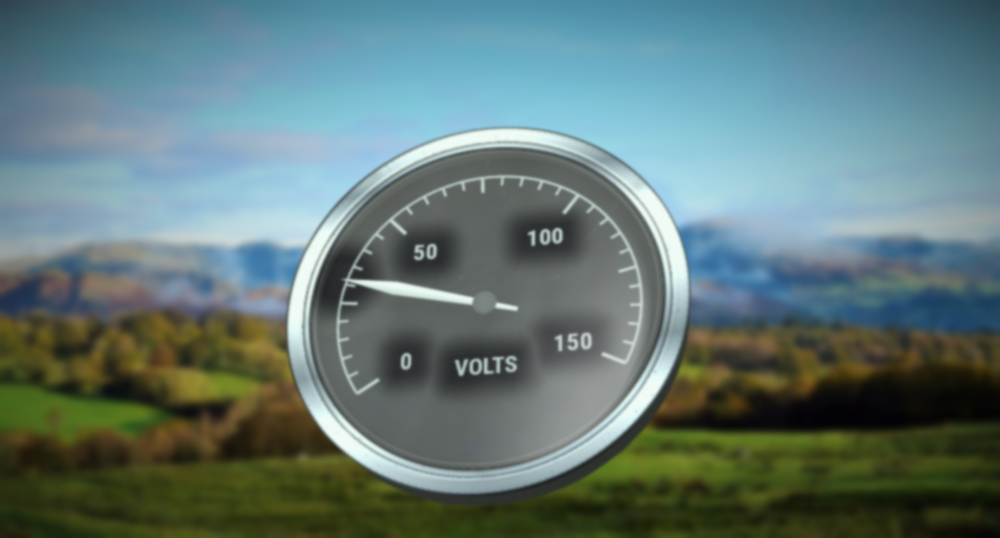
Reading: 30 (V)
